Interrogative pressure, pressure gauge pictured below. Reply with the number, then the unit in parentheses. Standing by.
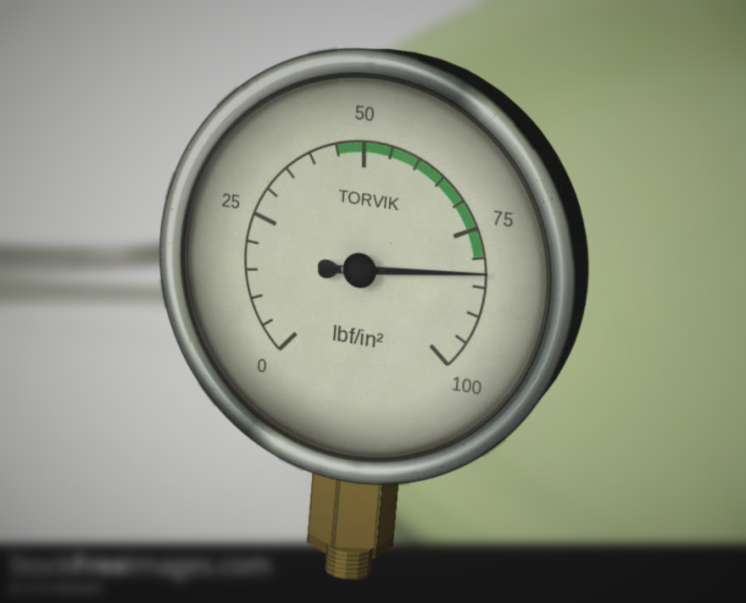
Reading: 82.5 (psi)
